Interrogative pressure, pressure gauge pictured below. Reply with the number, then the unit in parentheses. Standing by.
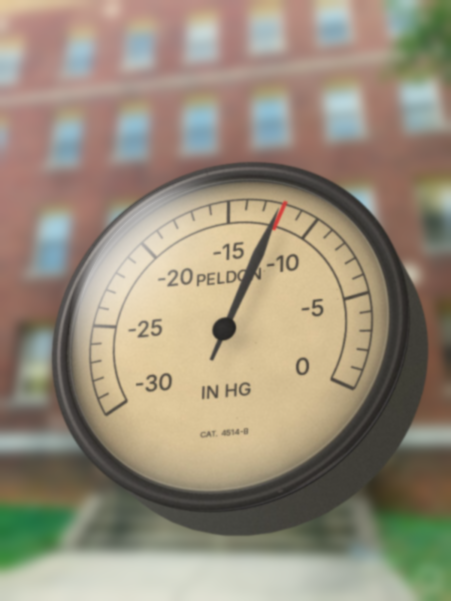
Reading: -12 (inHg)
